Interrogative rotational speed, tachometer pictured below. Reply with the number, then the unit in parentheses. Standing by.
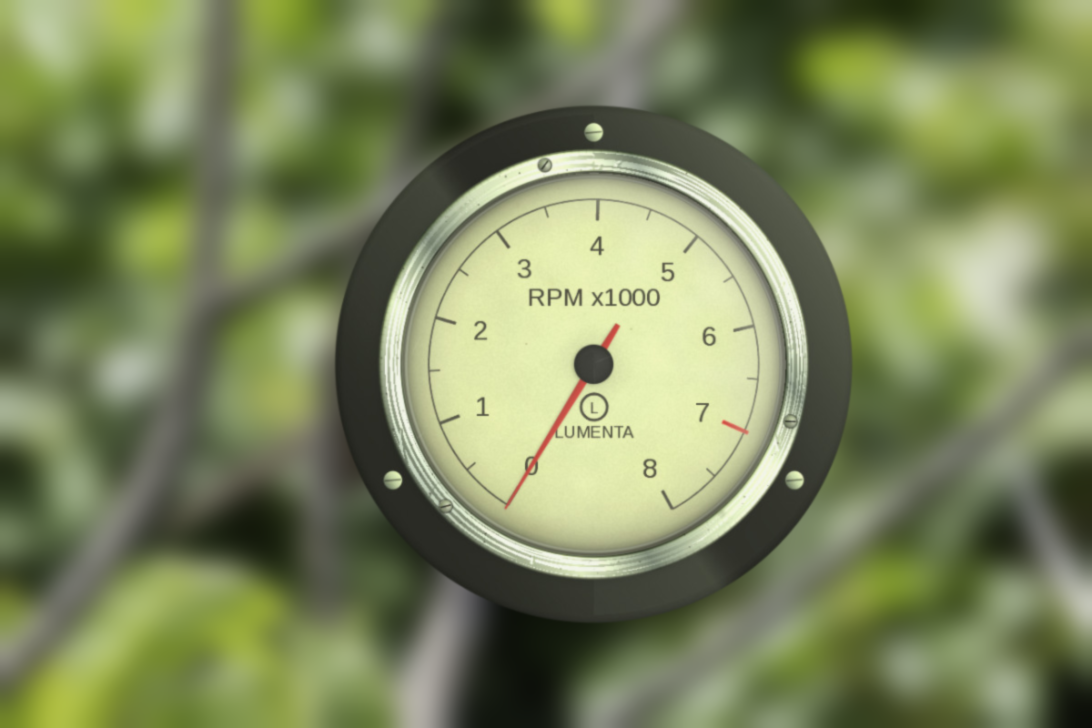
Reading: 0 (rpm)
